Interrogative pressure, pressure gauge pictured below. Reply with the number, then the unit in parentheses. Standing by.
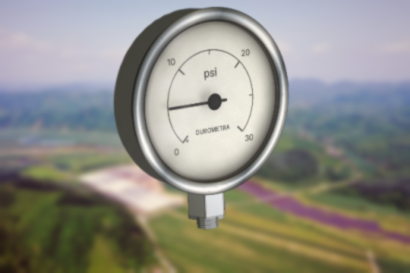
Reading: 5 (psi)
